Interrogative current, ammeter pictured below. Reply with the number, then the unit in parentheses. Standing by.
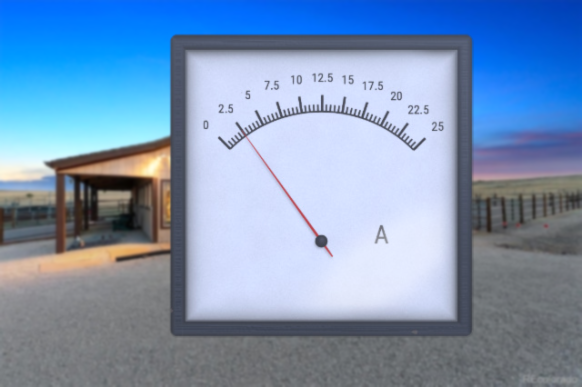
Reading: 2.5 (A)
